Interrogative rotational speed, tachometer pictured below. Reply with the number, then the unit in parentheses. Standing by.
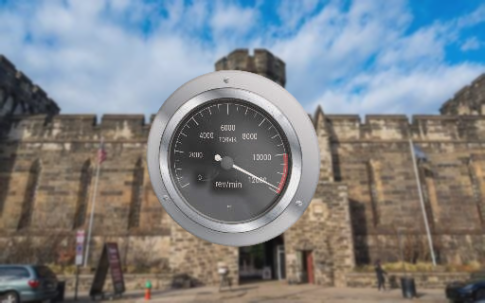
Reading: 11750 (rpm)
